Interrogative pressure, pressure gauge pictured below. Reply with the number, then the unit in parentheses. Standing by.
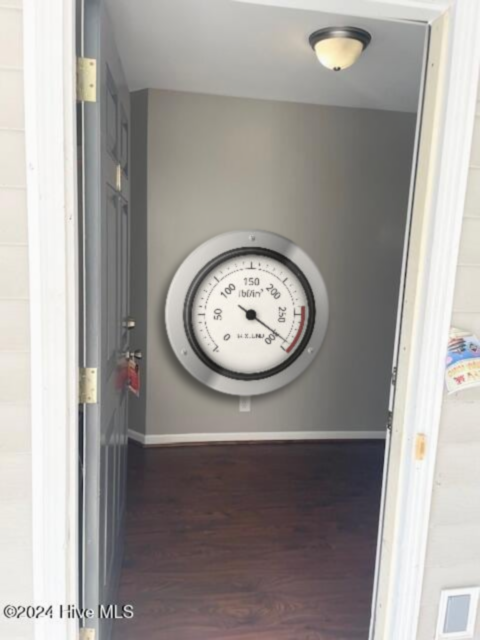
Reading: 290 (psi)
